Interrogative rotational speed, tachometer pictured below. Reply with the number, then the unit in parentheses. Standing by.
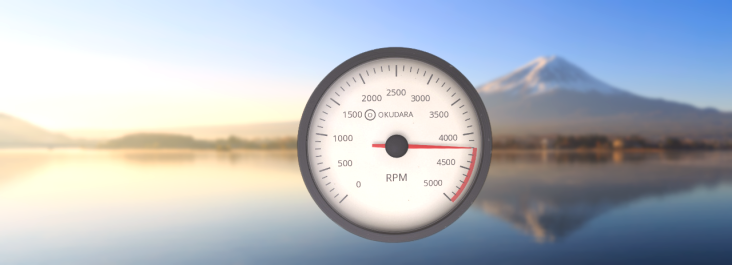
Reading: 4200 (rpm)
